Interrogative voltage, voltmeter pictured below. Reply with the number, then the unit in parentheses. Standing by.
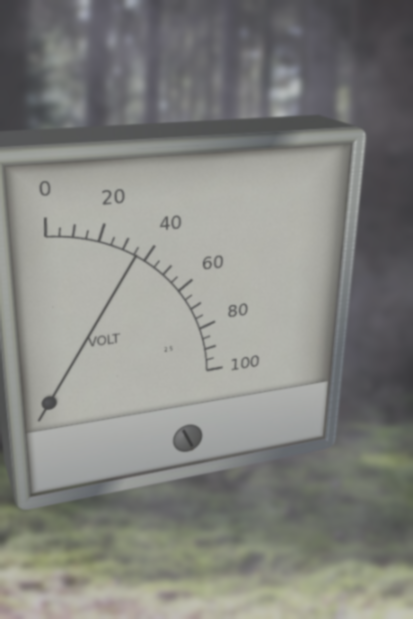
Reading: 35 (V)
